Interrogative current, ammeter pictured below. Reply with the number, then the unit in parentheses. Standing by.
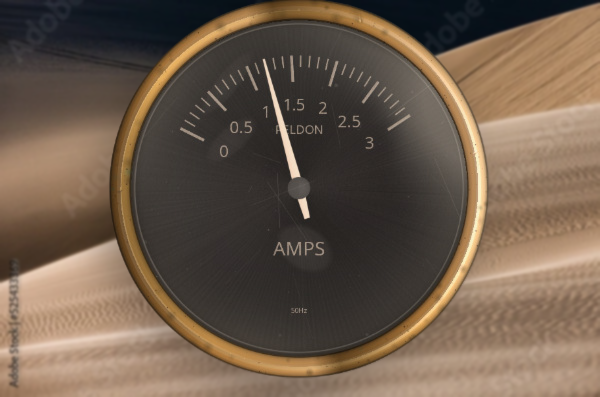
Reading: 1.2 (A)
